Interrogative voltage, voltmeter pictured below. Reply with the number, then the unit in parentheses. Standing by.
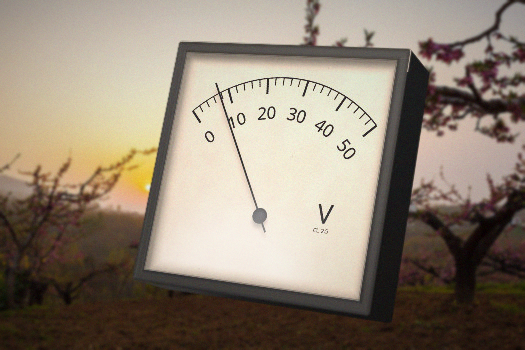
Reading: 8 (V)
